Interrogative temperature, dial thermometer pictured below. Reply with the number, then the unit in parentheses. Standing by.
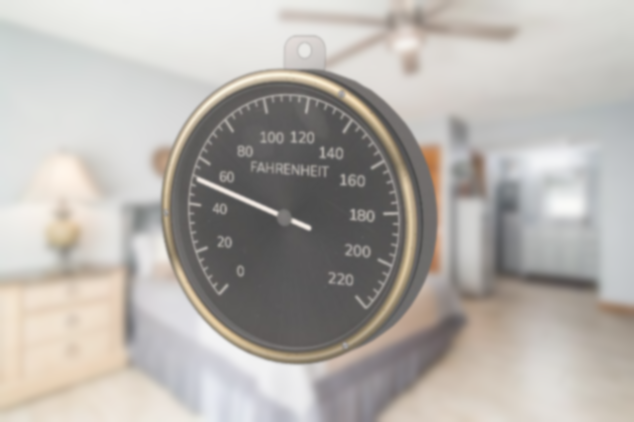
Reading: 52 (°F)
